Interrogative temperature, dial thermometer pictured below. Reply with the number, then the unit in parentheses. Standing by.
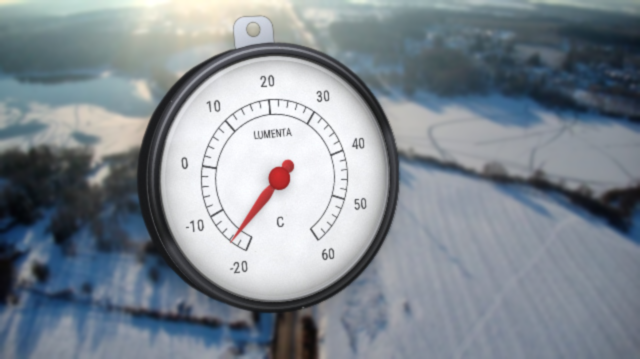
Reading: -16 (°C)
